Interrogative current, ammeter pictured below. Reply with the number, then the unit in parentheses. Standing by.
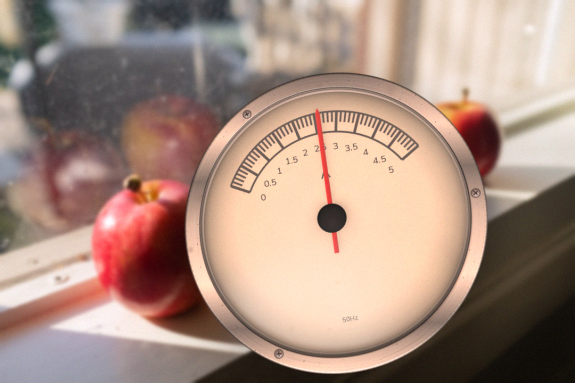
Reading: 2.6 (A)
